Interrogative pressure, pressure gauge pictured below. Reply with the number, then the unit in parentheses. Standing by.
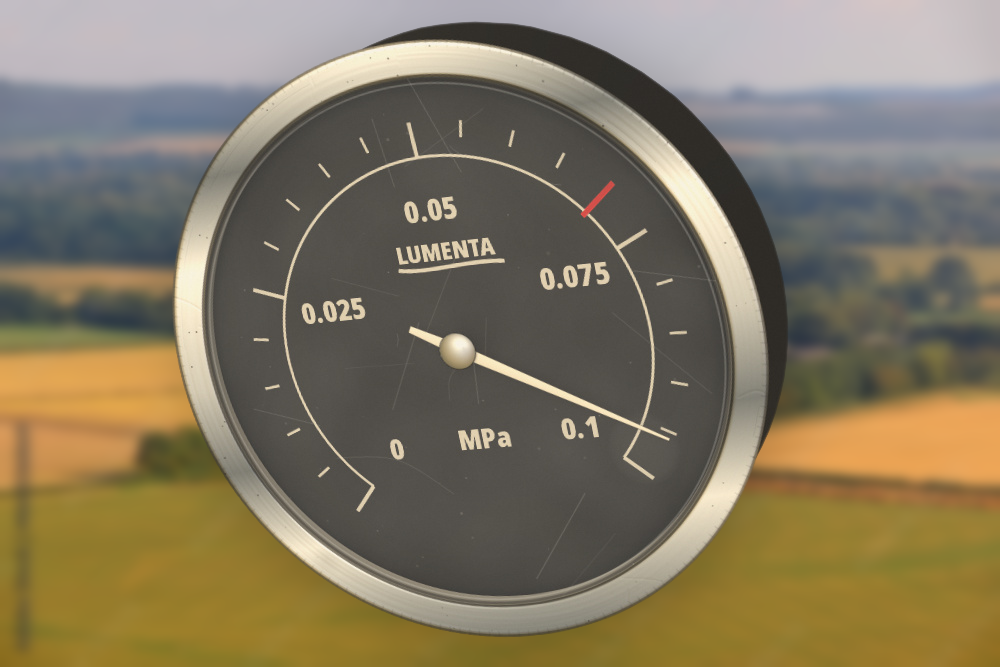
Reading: 0.095 (MPa)
